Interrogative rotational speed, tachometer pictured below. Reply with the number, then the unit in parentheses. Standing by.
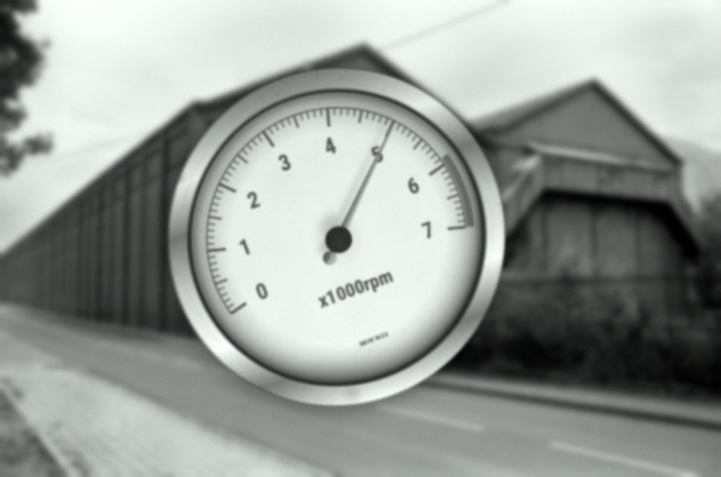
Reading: 5000 (rpm)
